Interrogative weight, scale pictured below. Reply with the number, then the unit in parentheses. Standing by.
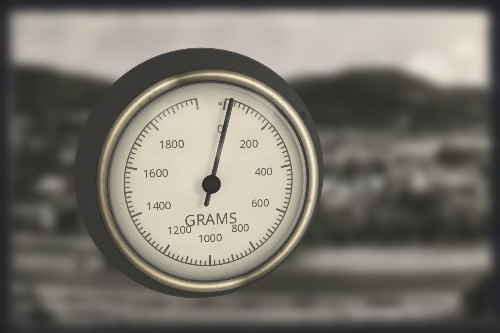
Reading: 20 (g)
